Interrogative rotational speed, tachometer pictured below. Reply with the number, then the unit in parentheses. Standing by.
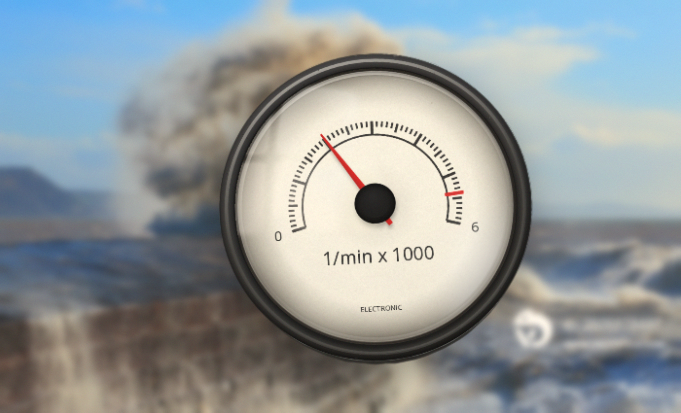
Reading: 2000 (rpm)
